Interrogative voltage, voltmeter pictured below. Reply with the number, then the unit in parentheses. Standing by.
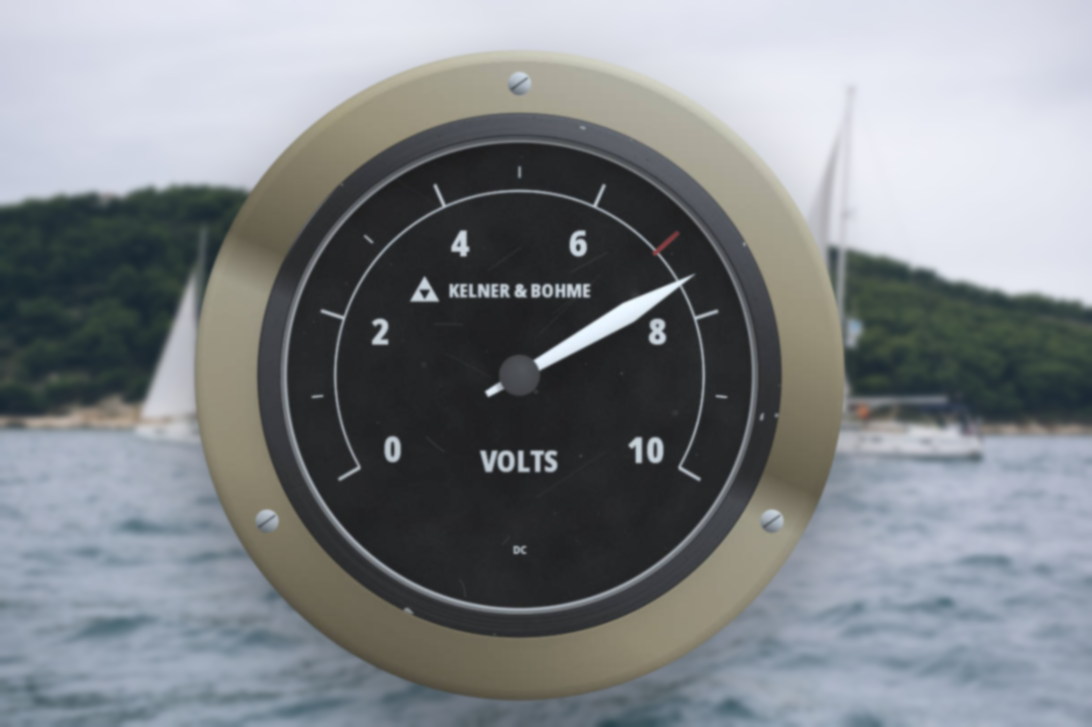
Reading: 7.5 (V)
